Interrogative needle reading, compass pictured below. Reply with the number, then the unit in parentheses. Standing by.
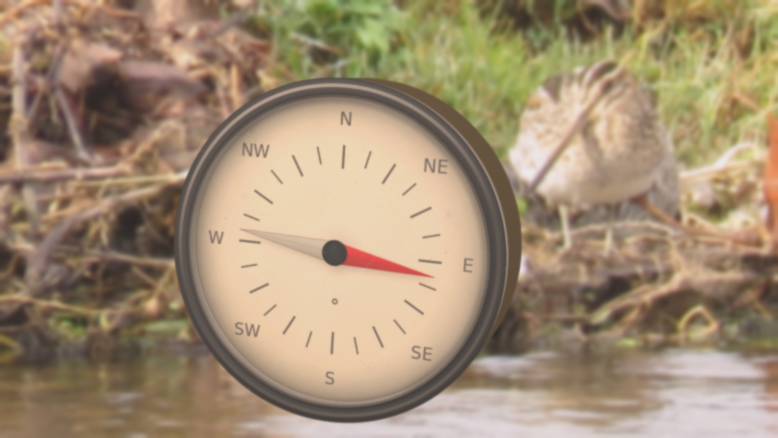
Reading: 97.5 (°)
